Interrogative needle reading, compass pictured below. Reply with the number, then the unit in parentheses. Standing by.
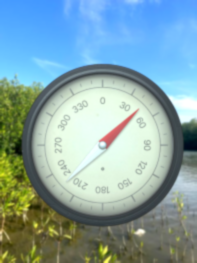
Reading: 45 (°)
